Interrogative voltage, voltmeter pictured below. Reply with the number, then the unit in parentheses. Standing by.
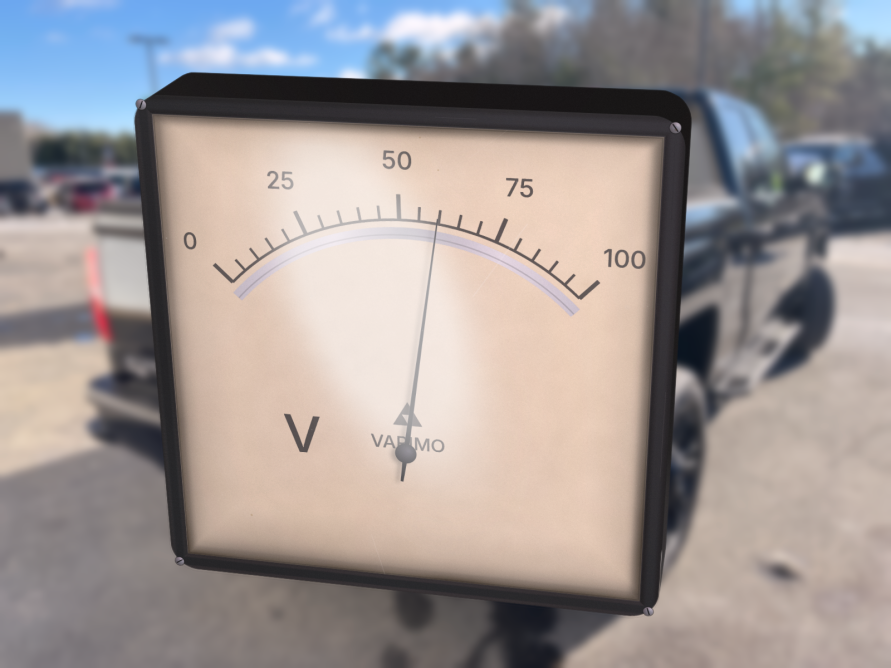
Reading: 60 (V)
